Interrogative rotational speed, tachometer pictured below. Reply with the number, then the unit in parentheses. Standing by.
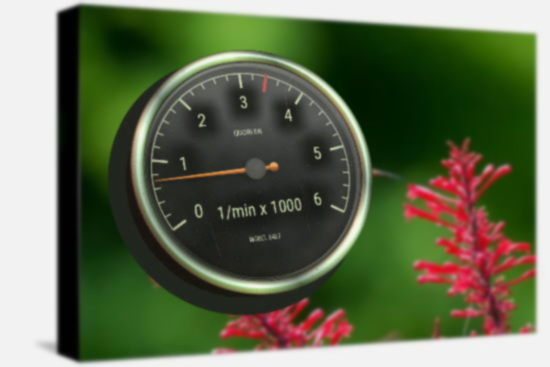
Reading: 700 (rpm)
